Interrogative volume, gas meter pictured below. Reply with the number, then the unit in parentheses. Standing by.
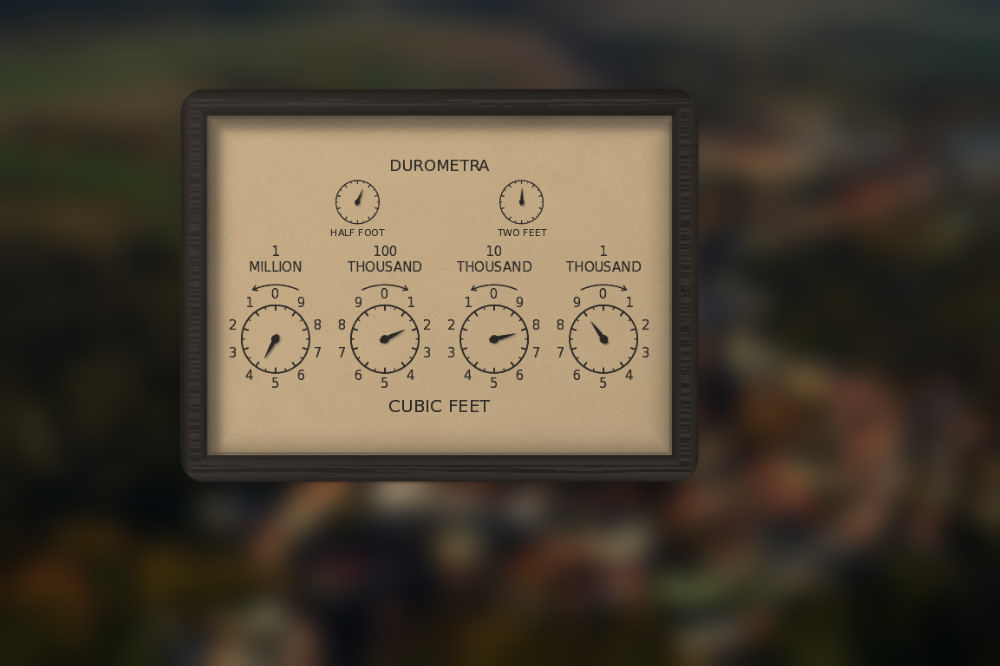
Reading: 417900 (ft³)
